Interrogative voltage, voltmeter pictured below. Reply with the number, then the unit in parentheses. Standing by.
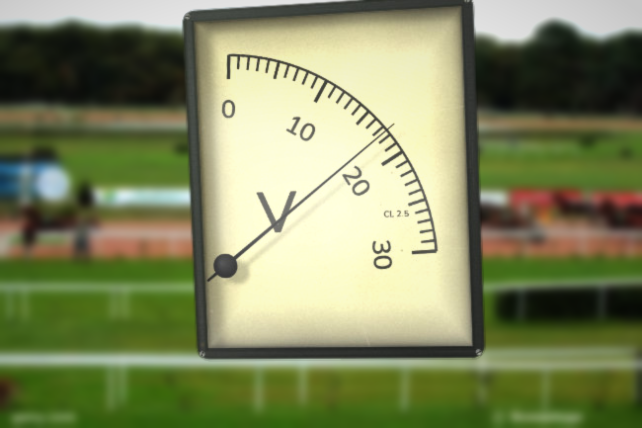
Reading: 17.5 (V)
